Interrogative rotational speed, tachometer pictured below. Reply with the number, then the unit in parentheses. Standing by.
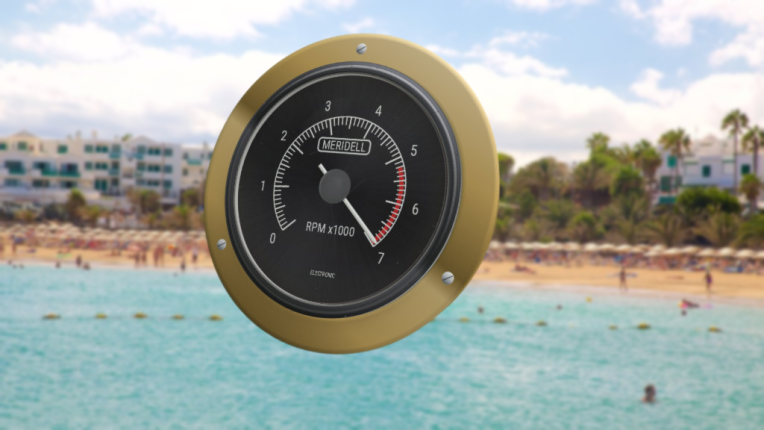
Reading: 6900 (rpm)
